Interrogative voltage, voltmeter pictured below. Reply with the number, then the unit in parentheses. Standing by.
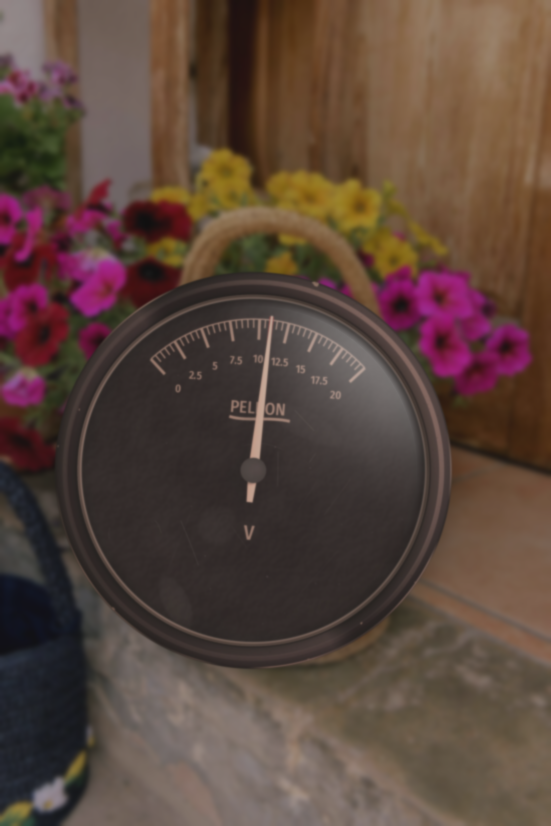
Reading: 11 (V)
